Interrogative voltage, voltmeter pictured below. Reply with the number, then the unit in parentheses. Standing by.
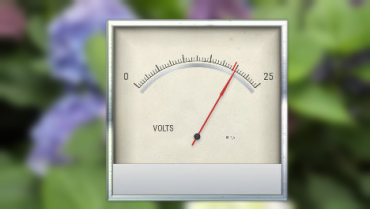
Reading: 20 (V)
